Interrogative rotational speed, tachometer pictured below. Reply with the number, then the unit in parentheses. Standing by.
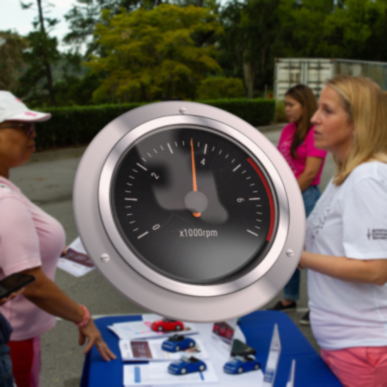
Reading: 3600 (rpm)
